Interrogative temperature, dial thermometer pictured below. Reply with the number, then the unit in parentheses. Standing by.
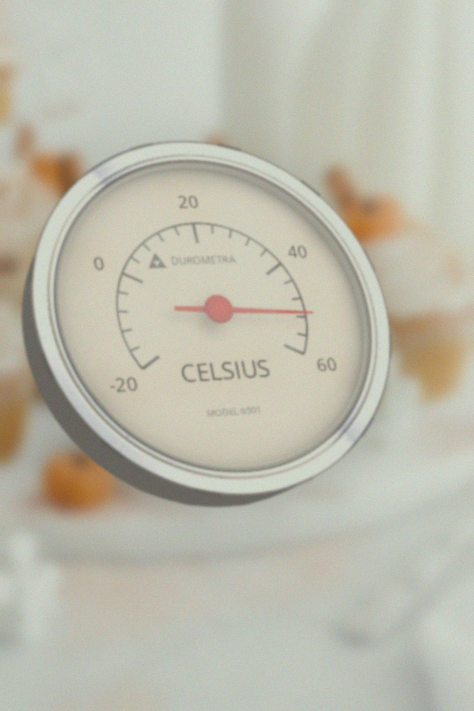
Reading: 52 (°C)
